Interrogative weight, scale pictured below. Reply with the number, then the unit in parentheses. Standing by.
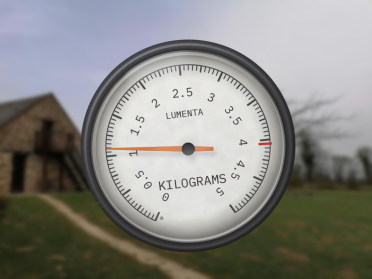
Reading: 1.1 (kg)
